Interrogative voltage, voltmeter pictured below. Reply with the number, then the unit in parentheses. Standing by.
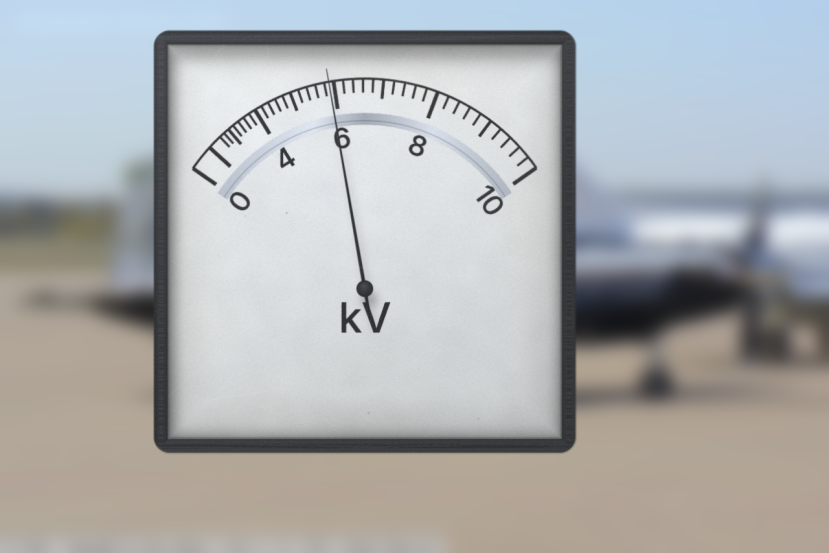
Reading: 5.9 (kV)
